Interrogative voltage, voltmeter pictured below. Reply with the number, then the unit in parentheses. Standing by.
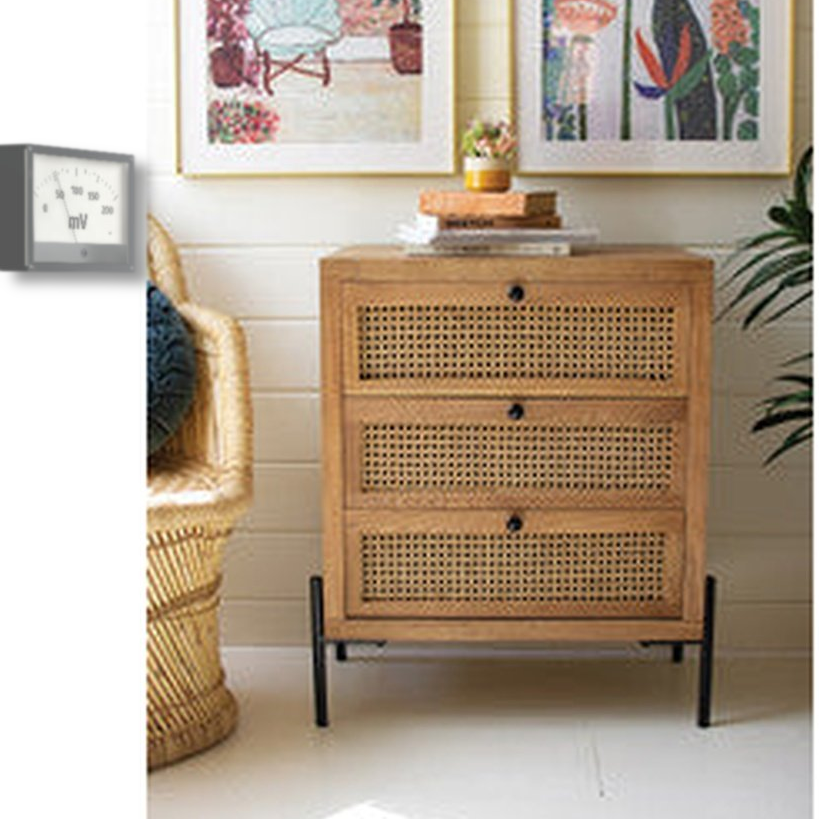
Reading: 50 (mV)
